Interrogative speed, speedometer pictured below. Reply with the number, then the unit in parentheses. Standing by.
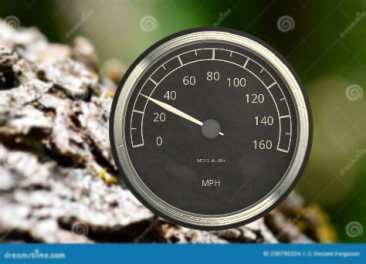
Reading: 30 (mph)
